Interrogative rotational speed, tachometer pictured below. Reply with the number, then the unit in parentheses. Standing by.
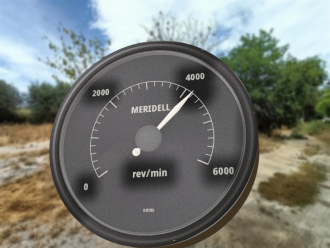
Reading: 4200 (rpm)
